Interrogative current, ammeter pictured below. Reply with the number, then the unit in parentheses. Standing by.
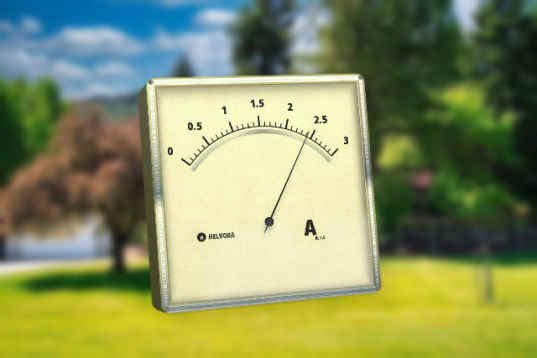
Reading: 2.4 (A)
